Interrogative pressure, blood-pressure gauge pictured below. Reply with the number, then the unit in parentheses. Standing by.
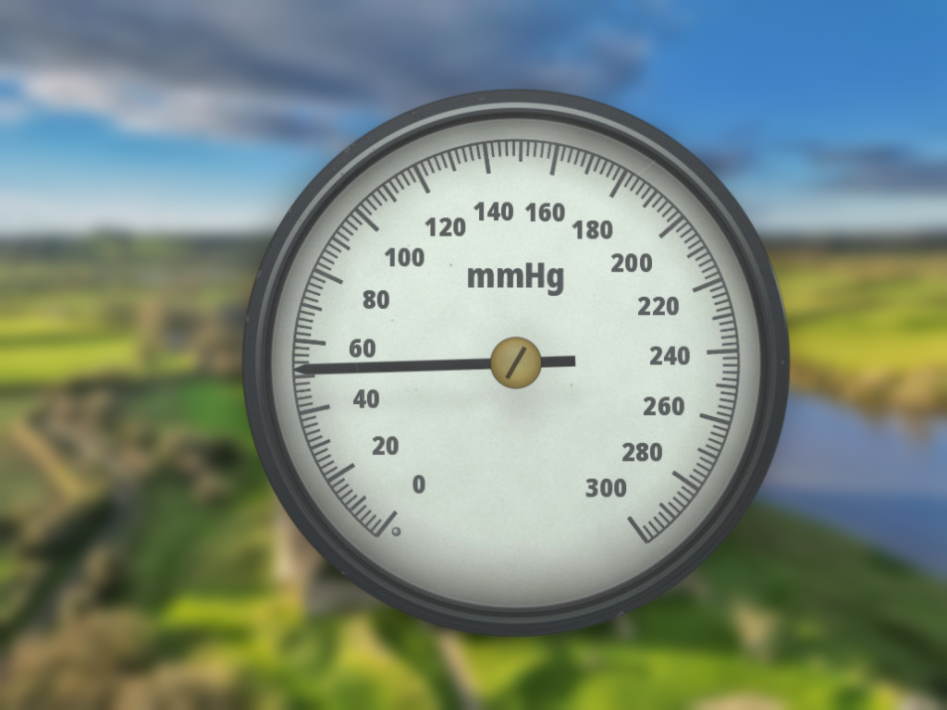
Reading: 52 (mmHg)
